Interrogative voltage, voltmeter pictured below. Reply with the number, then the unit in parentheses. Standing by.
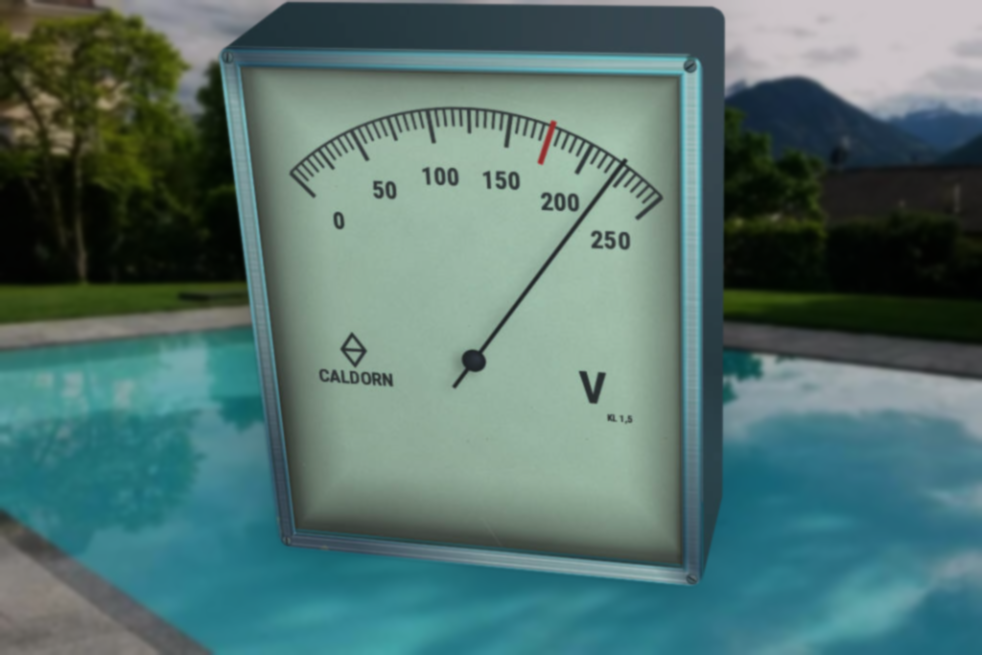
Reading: 220 (V)
